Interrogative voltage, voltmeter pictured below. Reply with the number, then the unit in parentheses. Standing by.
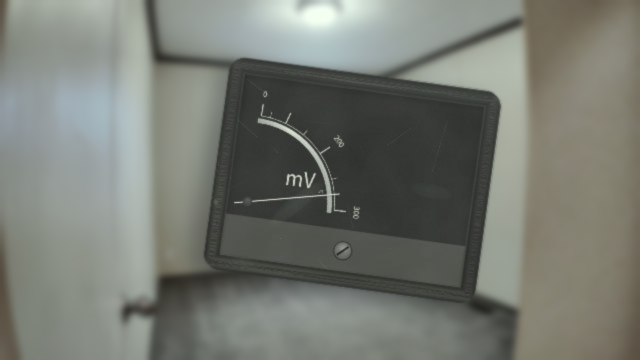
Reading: 275 (mV)
